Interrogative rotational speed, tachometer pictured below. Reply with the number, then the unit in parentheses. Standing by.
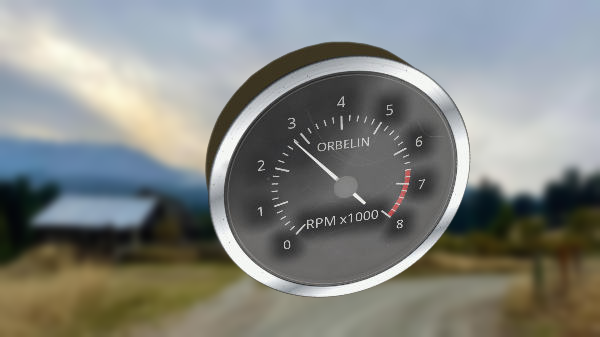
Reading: 2800 (rpm)
